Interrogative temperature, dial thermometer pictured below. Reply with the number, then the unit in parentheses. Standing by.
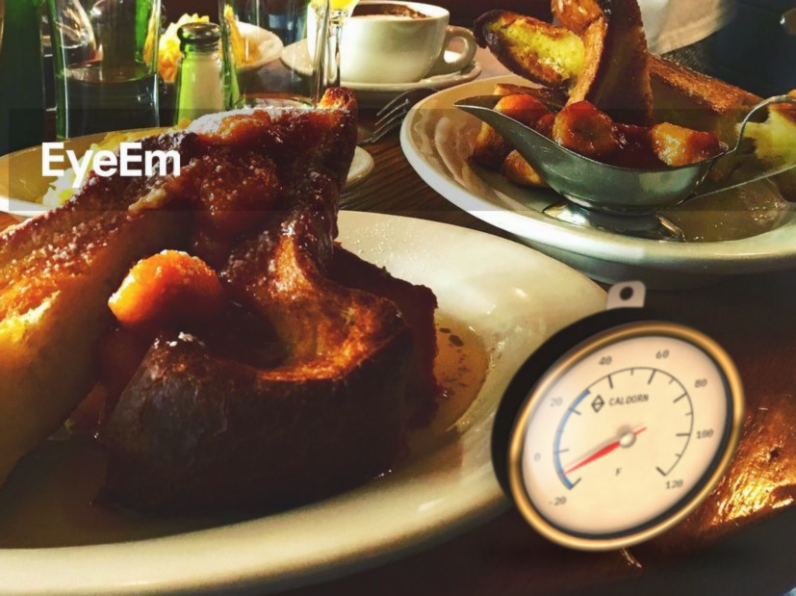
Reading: -10 (°F)
